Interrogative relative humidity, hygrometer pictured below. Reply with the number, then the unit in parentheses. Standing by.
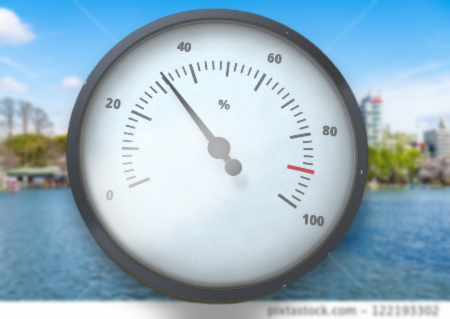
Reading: 32 (%)
